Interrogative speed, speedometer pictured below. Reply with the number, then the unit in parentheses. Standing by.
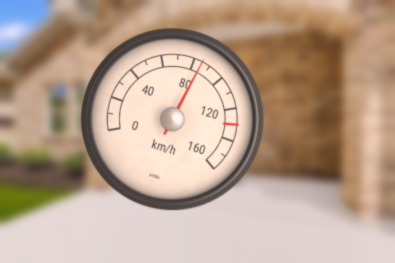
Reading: 85 (km/h)
